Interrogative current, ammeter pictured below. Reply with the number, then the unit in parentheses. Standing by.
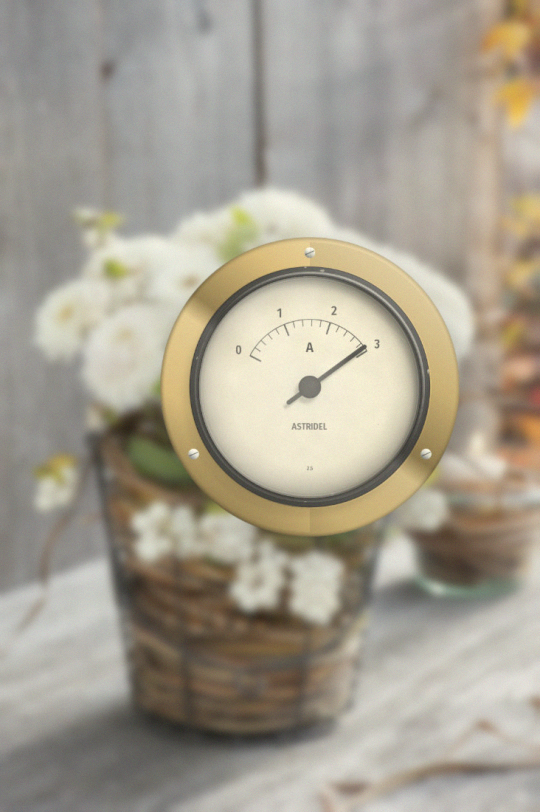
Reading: 2.9 (A)
